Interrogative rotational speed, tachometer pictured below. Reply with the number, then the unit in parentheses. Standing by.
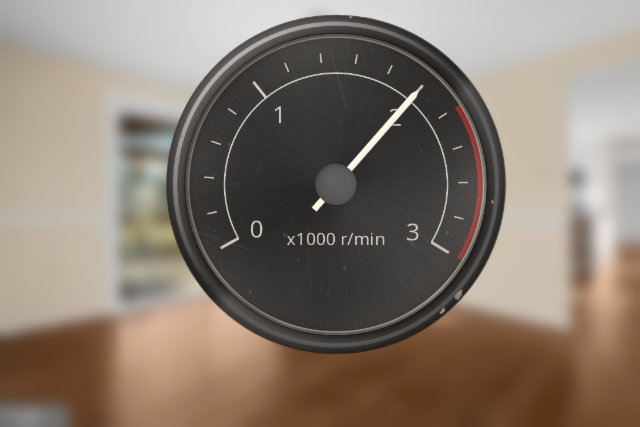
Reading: 2000 (rpm)
